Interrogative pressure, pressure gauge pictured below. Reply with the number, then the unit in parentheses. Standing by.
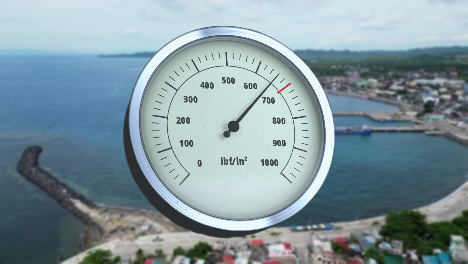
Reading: 660 (psi)
